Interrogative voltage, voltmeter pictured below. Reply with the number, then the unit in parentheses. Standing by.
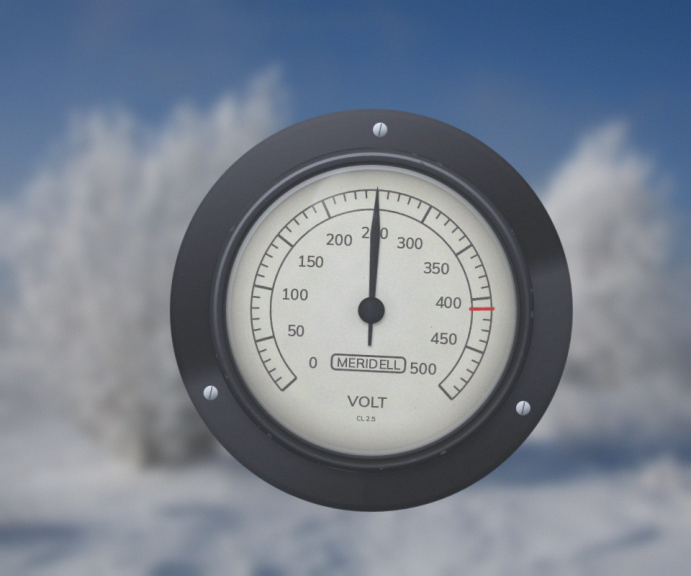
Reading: 250 (V)
